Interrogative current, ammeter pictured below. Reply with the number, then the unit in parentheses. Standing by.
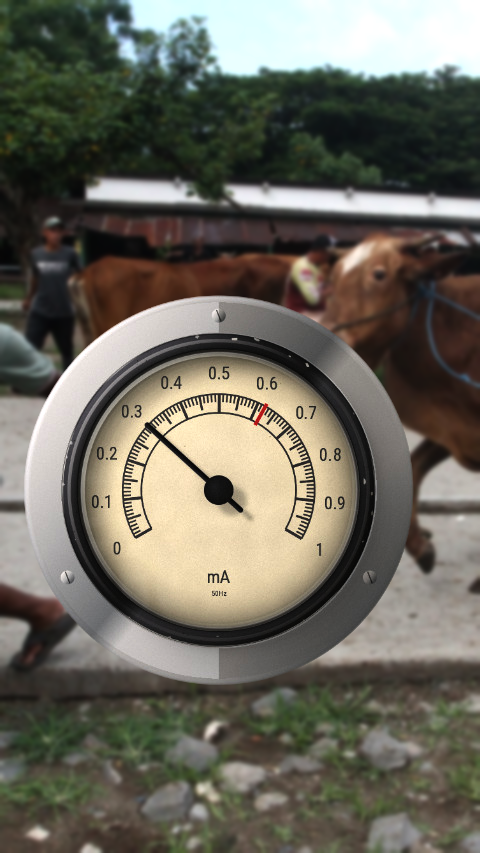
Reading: 0.3 (mA)
